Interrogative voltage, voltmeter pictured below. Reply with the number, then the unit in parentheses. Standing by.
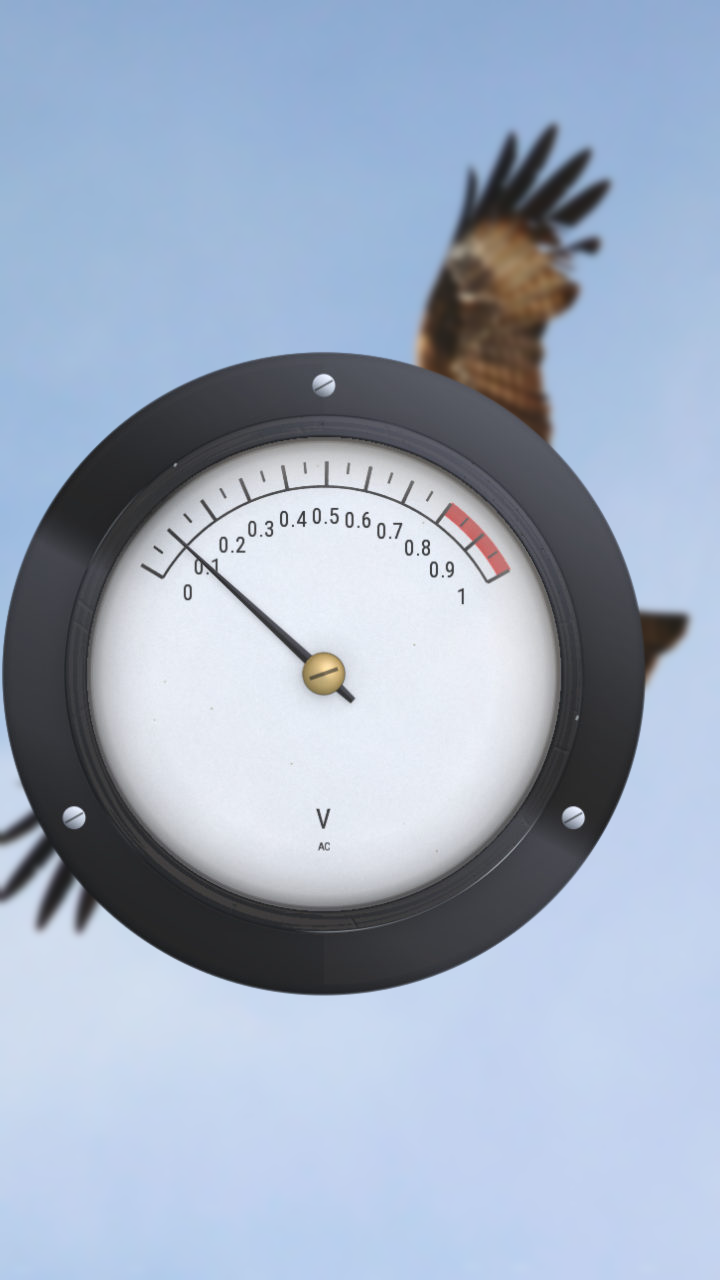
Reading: 0.1 (V)
